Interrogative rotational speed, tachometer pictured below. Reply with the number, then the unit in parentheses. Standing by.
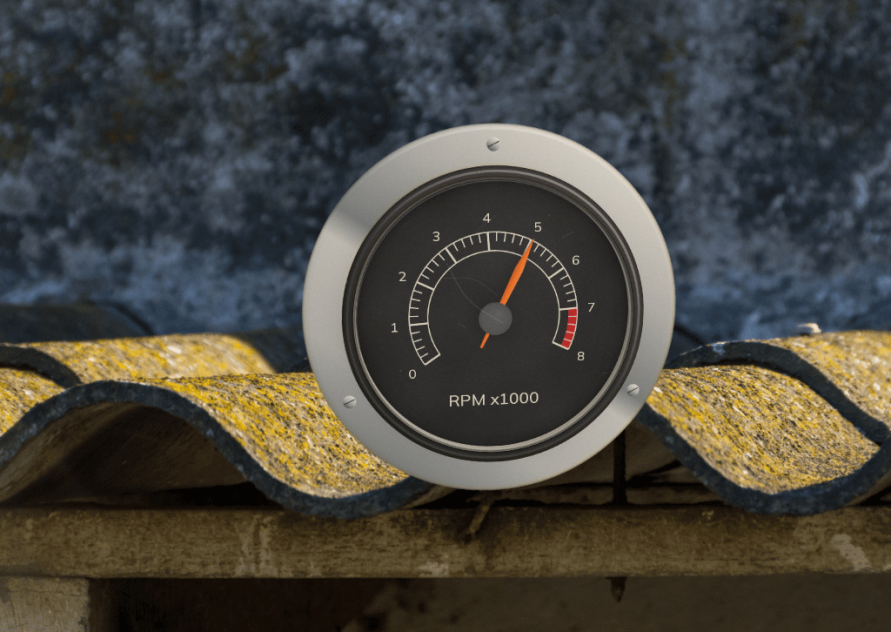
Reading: 5000 (rpm)
